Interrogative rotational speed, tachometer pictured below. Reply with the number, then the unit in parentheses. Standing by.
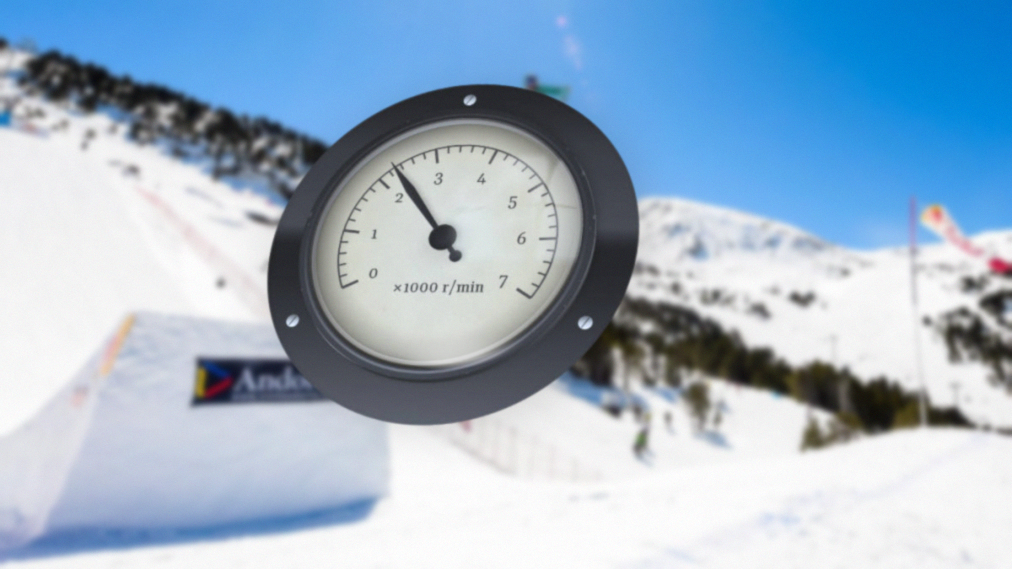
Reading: 2300 (rpm)
